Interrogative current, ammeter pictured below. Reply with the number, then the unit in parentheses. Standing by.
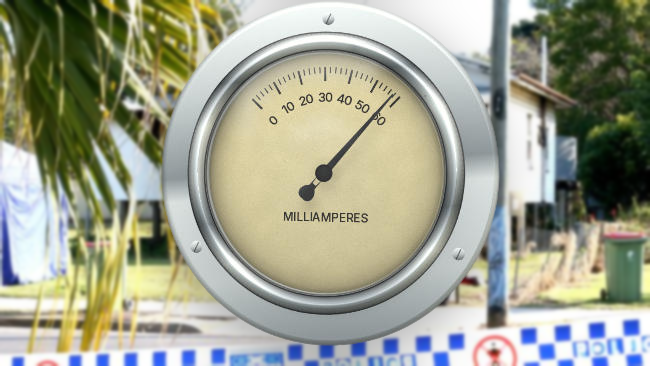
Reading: 58 (mA)
